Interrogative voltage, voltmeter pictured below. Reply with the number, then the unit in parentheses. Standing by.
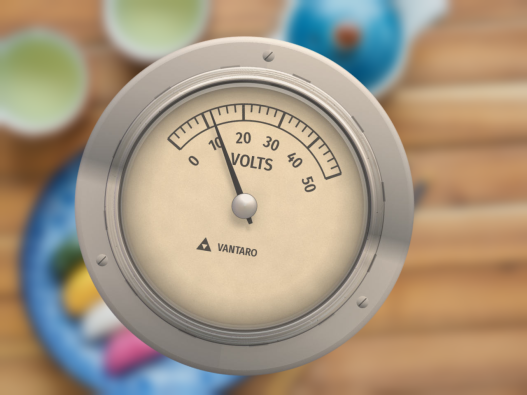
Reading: 12 (V)
